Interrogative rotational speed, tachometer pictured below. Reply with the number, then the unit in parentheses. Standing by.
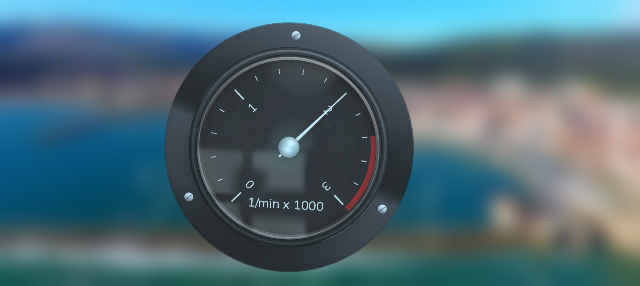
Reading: 2000 (rpm)
